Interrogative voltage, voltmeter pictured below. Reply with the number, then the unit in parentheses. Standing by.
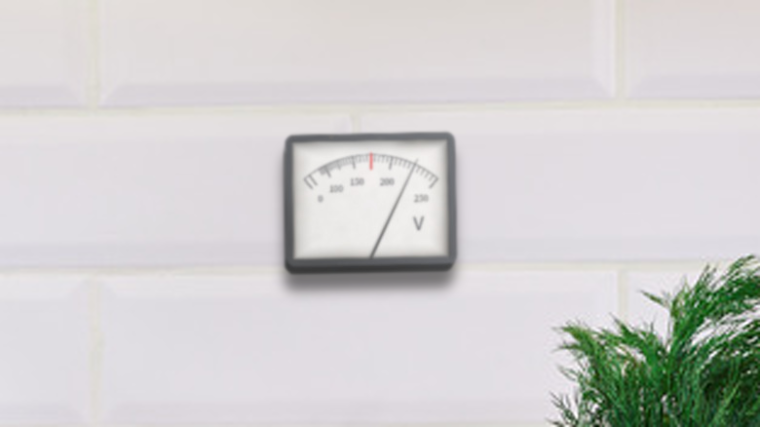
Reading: 225 (V)
